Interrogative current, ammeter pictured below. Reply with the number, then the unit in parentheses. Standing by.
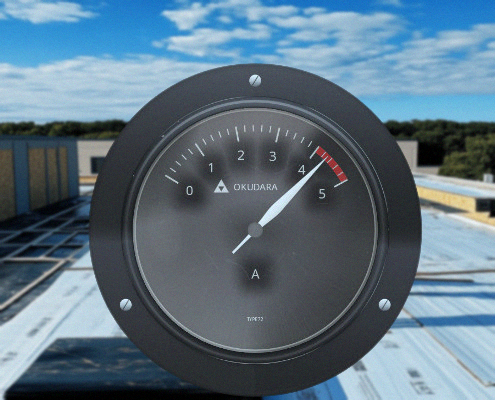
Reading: 4.3 (A)
